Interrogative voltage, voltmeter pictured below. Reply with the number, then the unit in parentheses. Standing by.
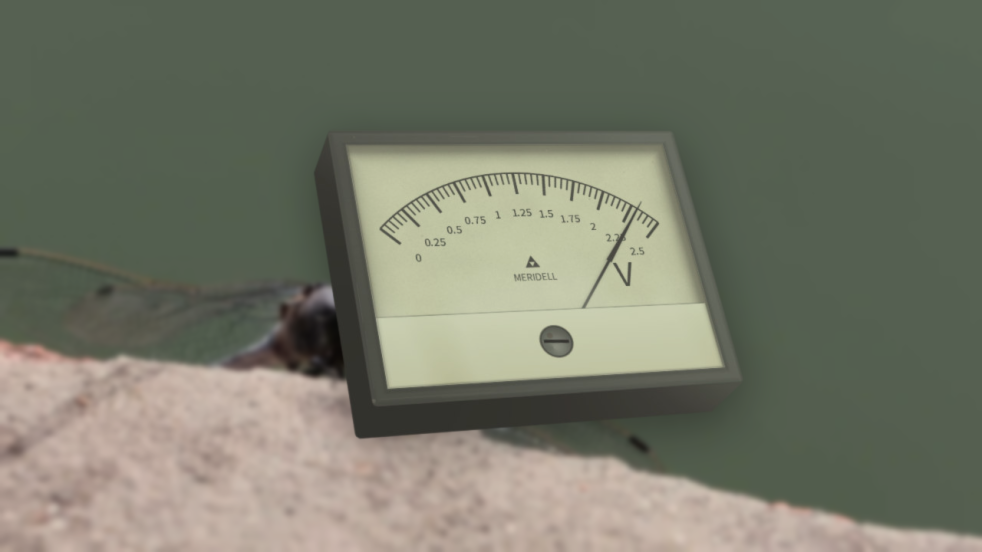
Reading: 2.3 (V)
